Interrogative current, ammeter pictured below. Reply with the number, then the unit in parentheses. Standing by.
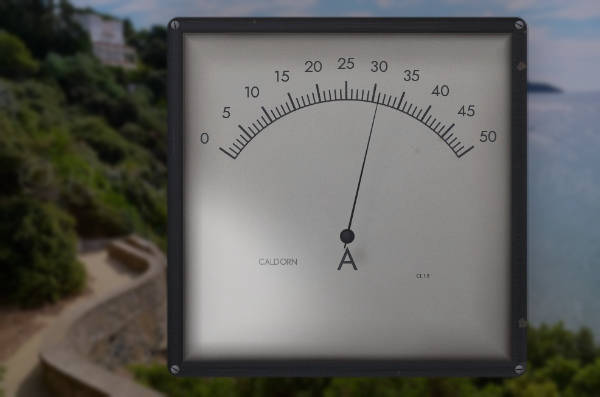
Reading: 31 (A)
